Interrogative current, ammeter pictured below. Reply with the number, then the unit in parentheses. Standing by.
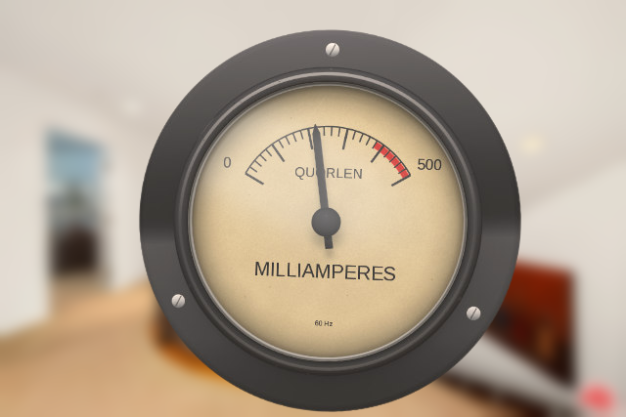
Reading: 220 (mA)
